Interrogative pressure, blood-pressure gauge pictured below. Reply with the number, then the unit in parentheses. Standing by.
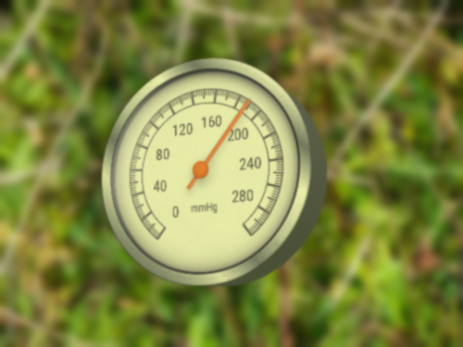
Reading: 190 (mmHg)
